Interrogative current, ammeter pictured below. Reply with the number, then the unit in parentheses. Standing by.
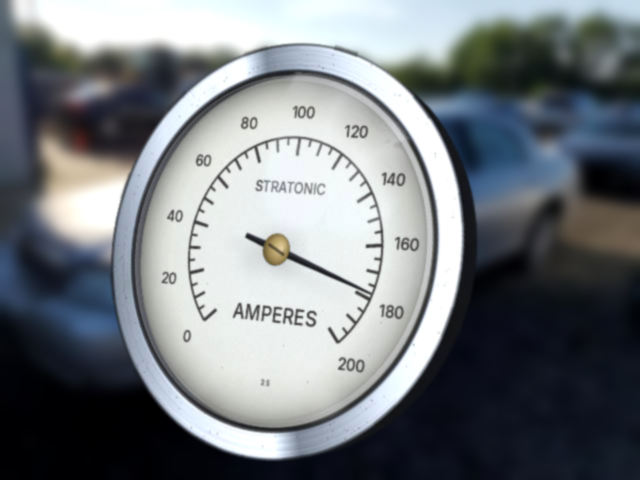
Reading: 177.5 (A)
